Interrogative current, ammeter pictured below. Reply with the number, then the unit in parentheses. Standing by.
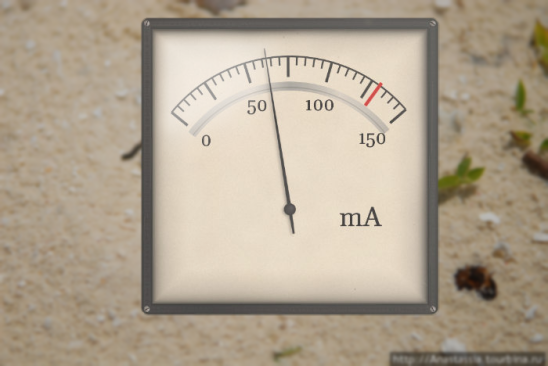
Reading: 62.5 (mA)
